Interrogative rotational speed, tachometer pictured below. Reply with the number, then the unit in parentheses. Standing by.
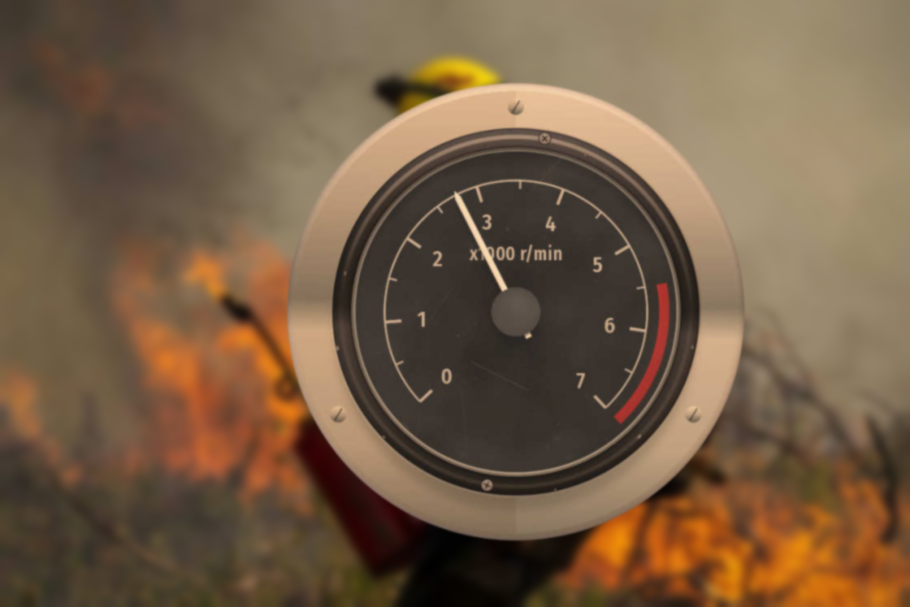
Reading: 2750 (rpm)
